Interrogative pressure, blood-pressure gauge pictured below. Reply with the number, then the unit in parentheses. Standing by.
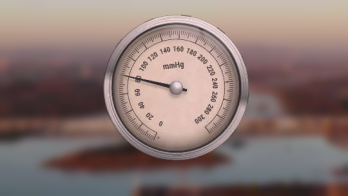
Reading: 80 (mmHg)
